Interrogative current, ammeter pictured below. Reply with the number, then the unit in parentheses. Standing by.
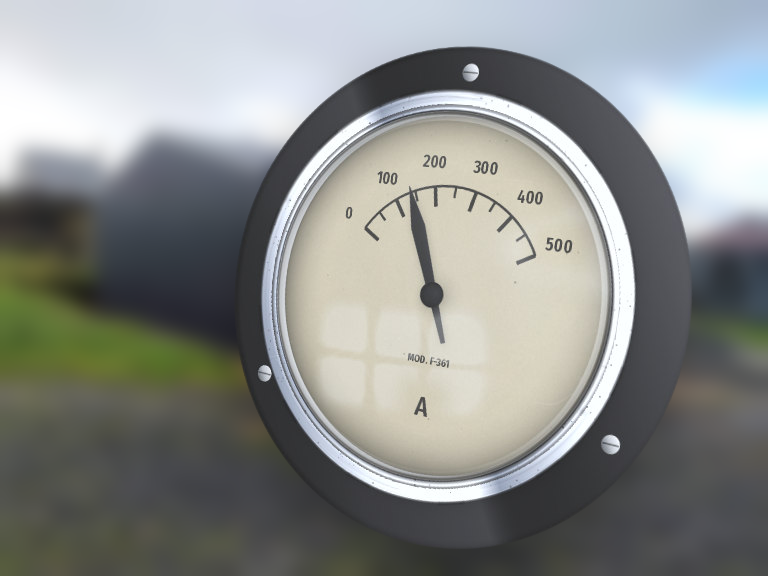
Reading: 150 (A)
